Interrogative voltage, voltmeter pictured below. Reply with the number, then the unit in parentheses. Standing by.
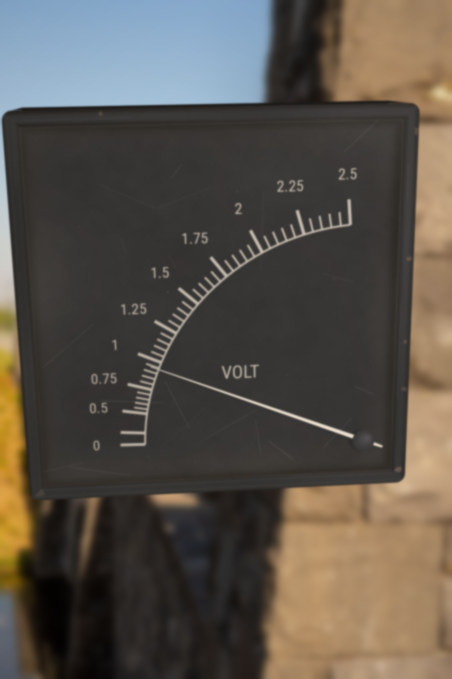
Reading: 0.95 (V)
